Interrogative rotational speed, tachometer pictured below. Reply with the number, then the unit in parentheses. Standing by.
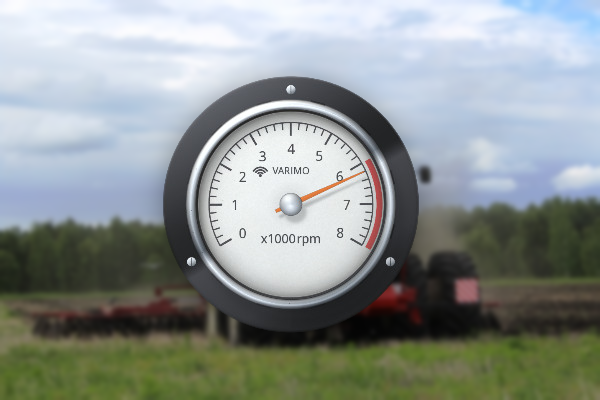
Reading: 6200 (rpm)
